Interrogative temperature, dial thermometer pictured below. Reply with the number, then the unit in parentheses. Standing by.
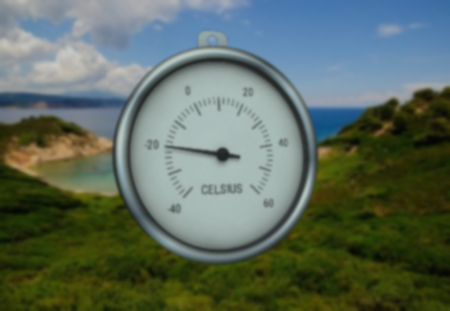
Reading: -20 (°C)
